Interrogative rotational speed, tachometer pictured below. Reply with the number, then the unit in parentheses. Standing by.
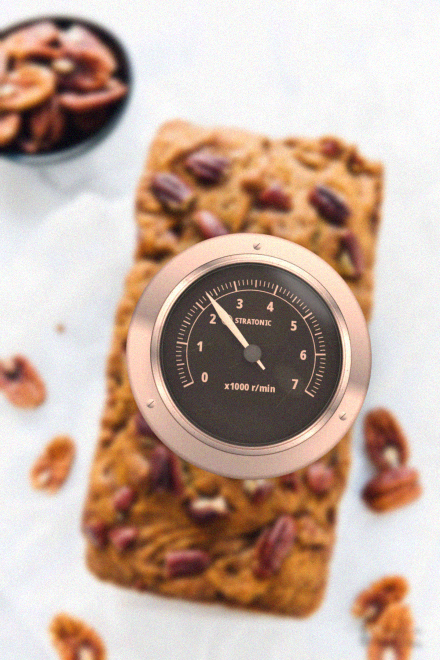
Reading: 2300 (rpm)
